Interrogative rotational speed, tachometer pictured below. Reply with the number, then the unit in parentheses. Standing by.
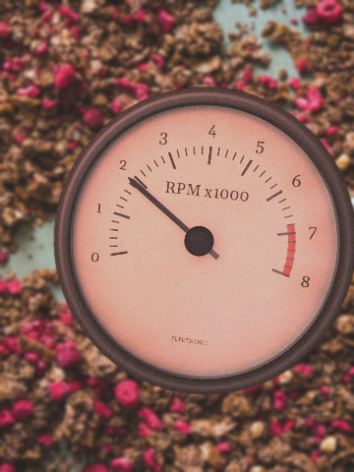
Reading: 1900 (rpm)
